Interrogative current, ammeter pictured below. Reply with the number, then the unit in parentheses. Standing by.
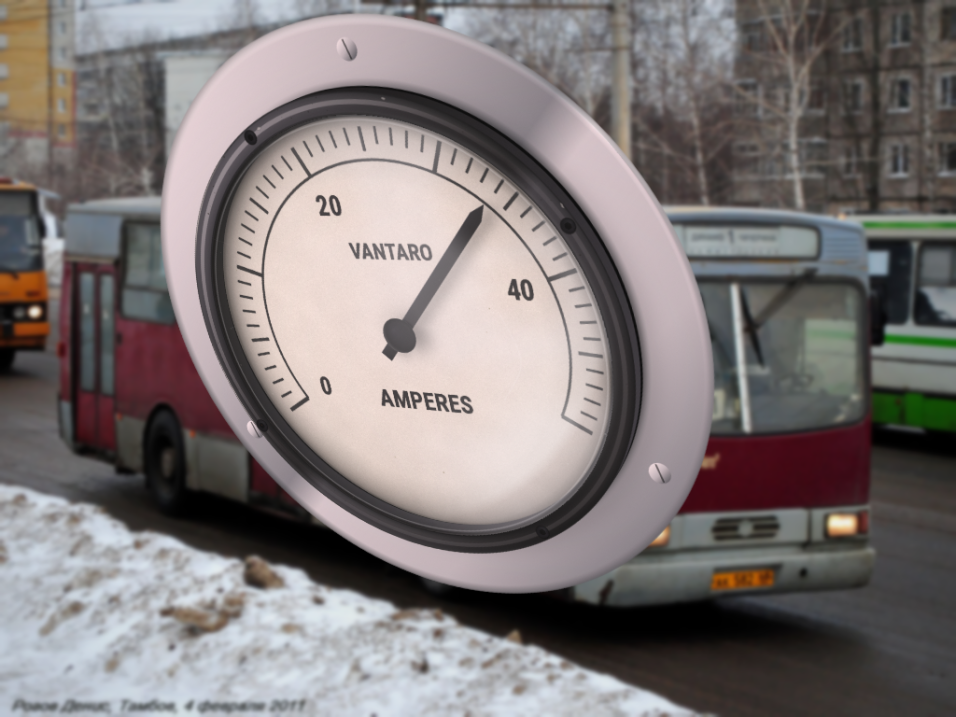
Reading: 34 (A)
